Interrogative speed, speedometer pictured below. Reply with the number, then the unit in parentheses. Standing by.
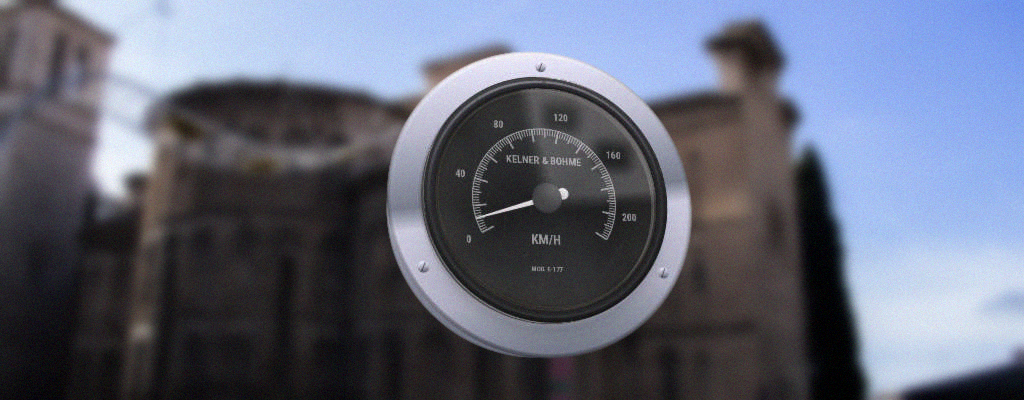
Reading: 10 (km/h)
